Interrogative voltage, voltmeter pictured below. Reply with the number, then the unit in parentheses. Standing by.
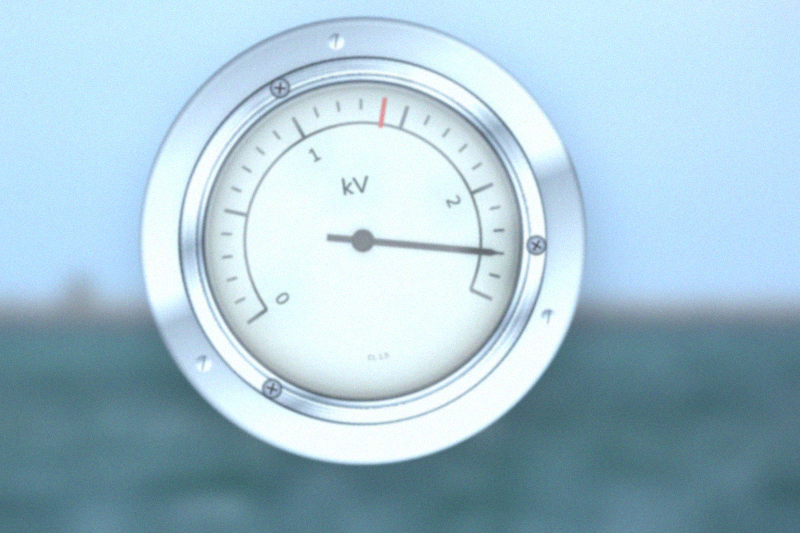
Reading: 2.3 (kV)
